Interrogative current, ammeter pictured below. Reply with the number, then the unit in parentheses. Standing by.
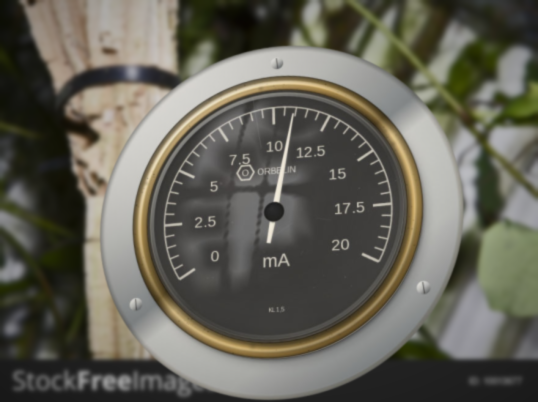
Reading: 11 (mA)
